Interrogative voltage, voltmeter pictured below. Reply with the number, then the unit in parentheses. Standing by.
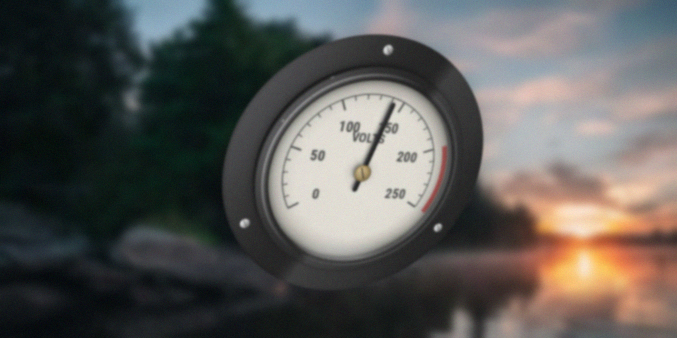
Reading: 140 (V)
